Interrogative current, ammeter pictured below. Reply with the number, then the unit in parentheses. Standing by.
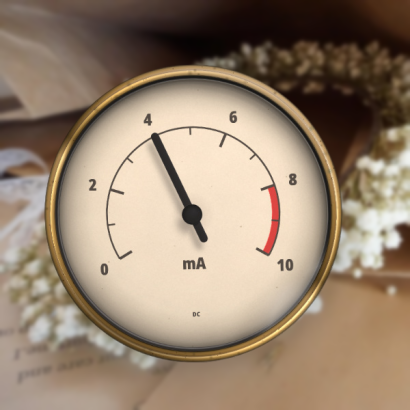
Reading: 4 (mA)
